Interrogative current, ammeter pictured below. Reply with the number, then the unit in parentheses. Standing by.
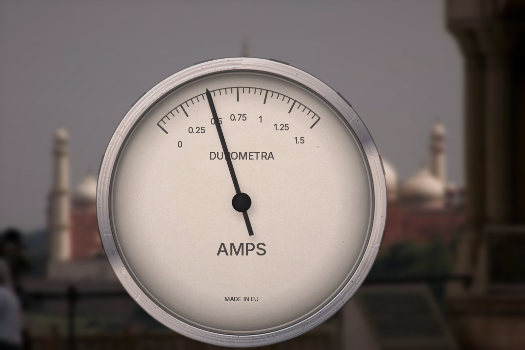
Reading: 0.5 (A)
